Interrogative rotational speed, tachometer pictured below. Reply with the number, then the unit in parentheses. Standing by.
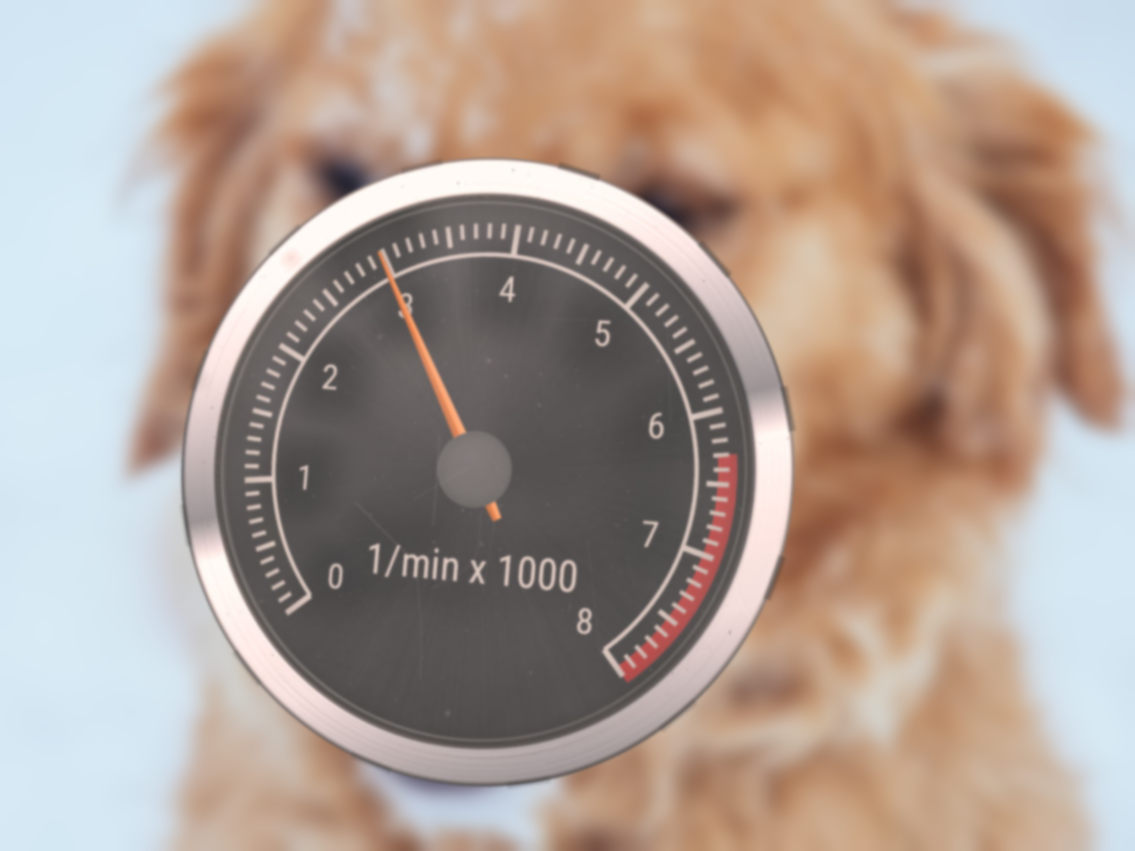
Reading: 3000 (rpm)
